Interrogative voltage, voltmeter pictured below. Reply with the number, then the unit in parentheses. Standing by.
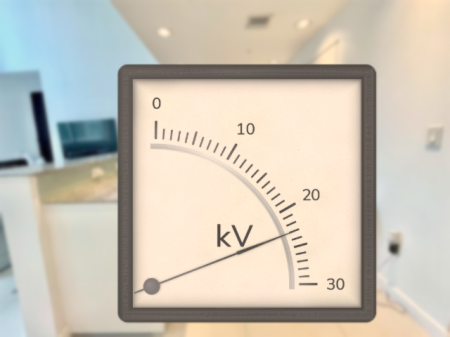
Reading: 23 (kV)
